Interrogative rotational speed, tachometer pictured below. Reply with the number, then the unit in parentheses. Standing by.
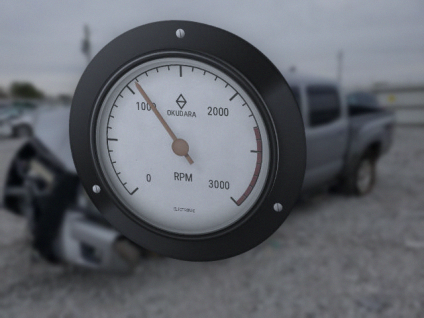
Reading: 1100 (rpm)
